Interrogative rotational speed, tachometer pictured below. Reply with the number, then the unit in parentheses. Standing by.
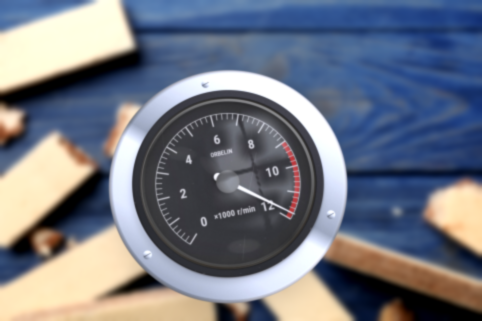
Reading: 11800 (rpm)
